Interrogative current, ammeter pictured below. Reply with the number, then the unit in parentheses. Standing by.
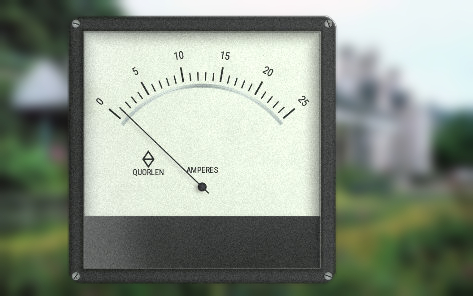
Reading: 1 (A)
